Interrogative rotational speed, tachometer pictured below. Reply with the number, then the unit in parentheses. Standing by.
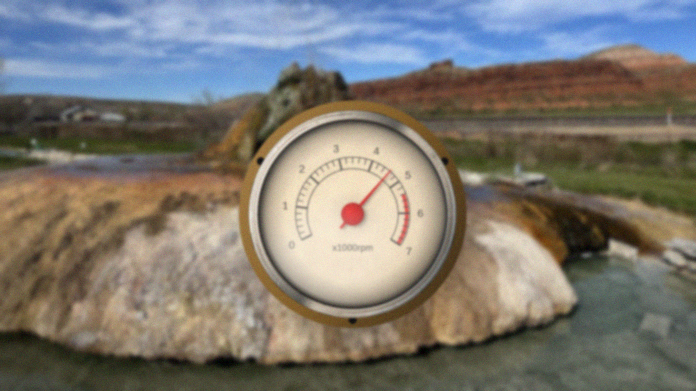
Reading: 4600 (rpm)
